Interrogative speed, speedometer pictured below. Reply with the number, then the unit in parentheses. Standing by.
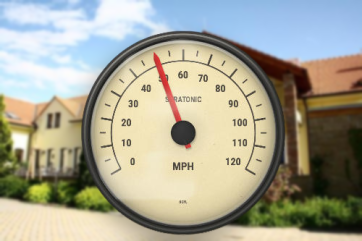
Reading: 50 (mph)
